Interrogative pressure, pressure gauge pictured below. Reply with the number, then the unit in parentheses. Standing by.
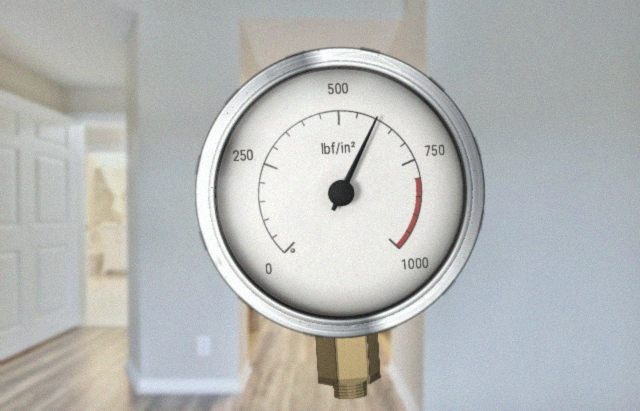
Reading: 600 (psi)
